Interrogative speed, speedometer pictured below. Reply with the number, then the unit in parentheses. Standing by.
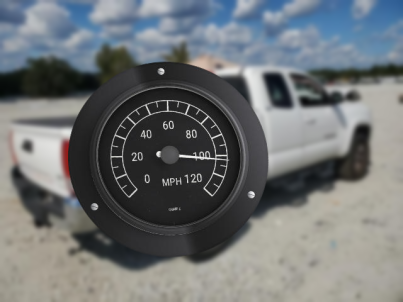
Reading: 102.5 (mph)
